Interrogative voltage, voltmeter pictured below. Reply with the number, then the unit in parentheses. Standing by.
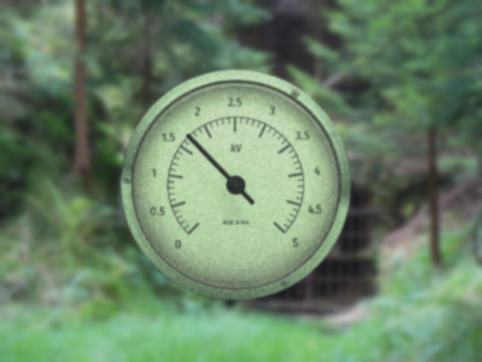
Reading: 1.7 (kV)
